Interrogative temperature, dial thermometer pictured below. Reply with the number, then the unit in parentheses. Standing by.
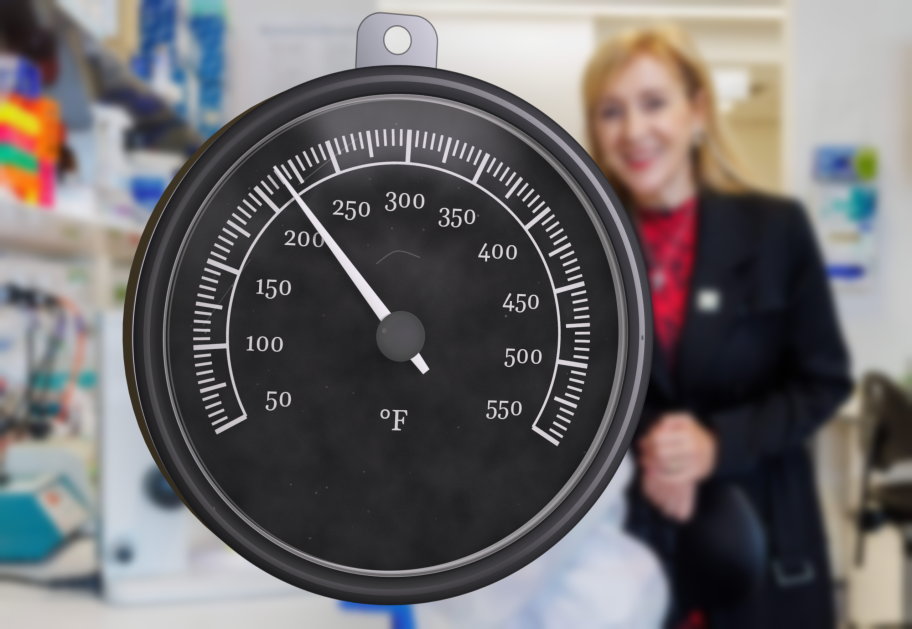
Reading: 215 (°F)
